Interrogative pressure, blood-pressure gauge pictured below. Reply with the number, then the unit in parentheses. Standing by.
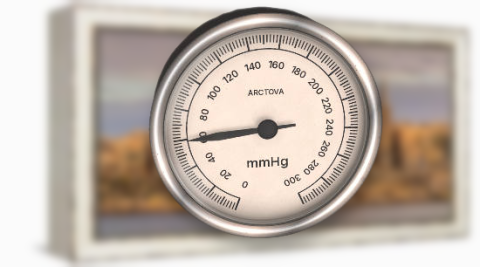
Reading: 60 (mmHg)
